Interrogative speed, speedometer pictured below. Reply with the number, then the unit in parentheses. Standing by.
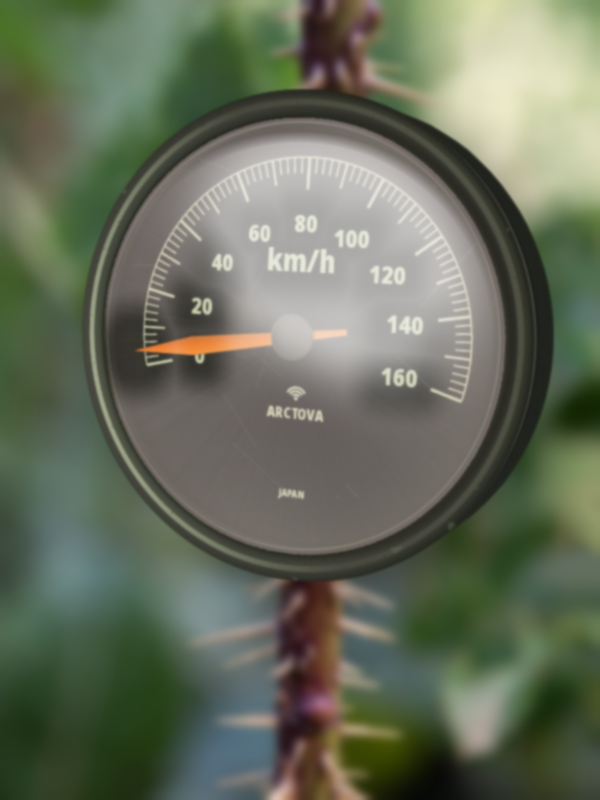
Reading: 4 (km/h)
